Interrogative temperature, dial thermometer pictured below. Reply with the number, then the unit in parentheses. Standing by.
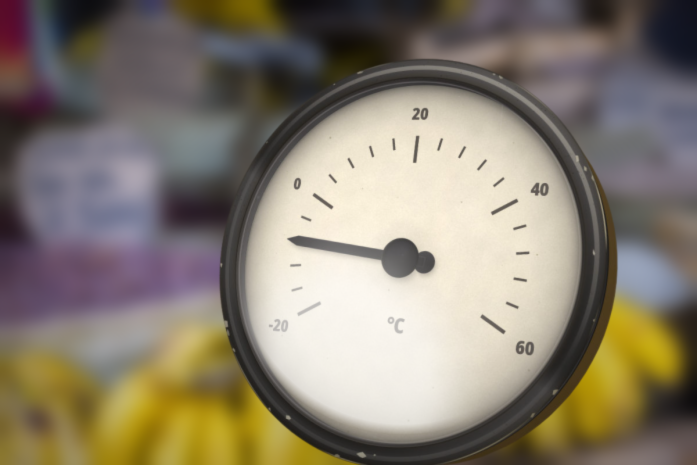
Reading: -8 (°C)
